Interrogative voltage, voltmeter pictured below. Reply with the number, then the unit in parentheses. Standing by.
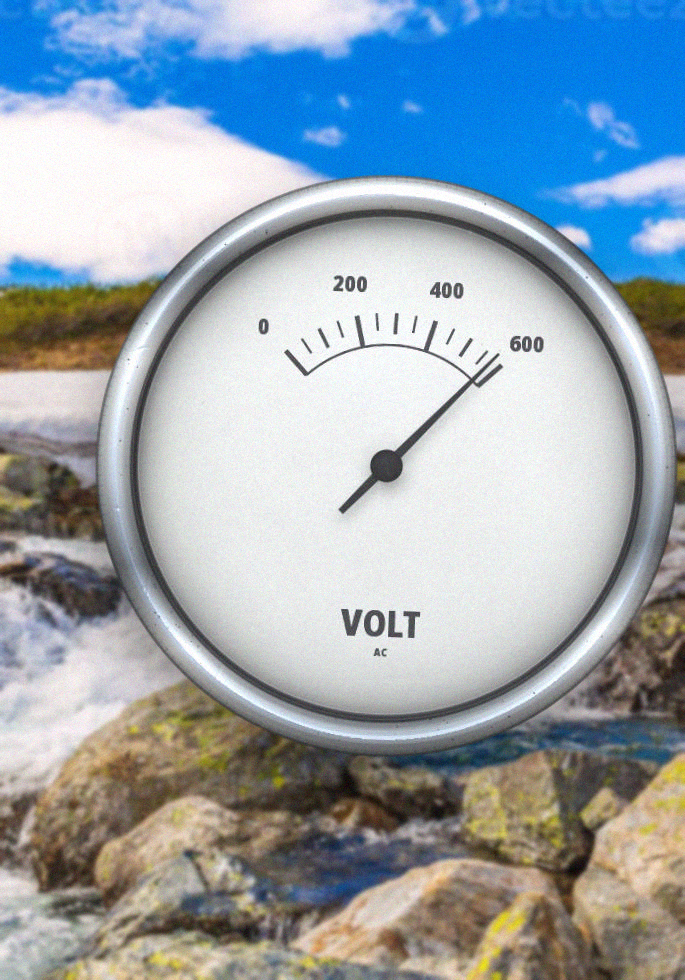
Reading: 575 (V)
